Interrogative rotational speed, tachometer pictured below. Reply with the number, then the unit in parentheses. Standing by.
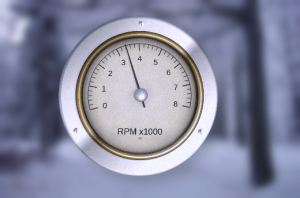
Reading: 3400 (rpm)
